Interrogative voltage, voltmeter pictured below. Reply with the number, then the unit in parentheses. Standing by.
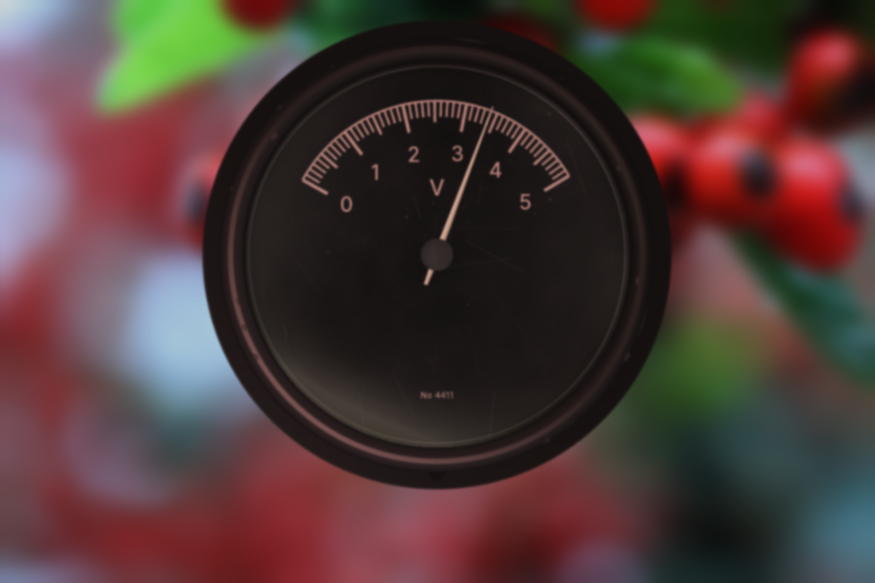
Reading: 3.4 (V)
